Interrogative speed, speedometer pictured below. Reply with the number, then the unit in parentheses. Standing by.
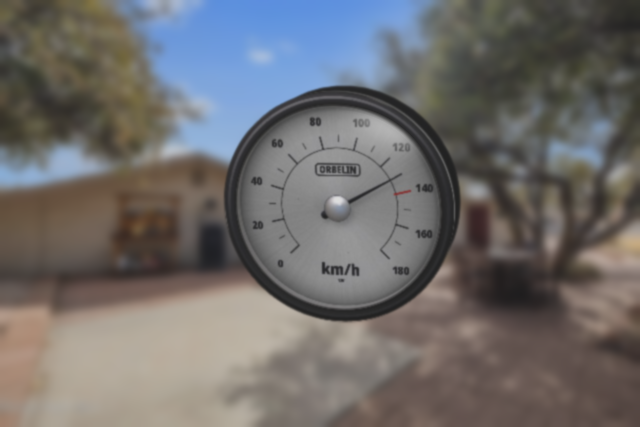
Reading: 130 (km/h)
